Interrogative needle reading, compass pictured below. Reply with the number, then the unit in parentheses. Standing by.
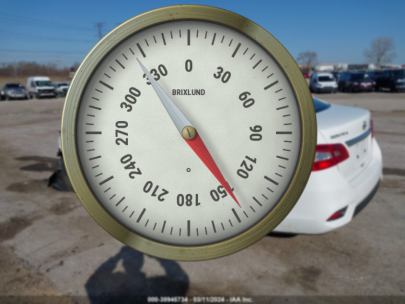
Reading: 145 (°)
